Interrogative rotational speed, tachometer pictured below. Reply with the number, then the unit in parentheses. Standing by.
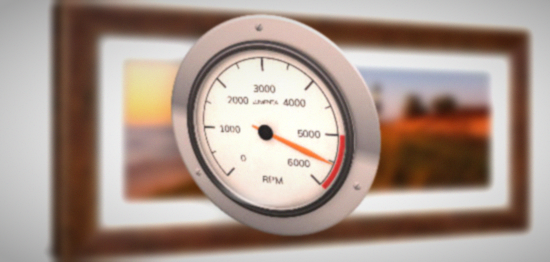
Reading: 5500 (rpm)
